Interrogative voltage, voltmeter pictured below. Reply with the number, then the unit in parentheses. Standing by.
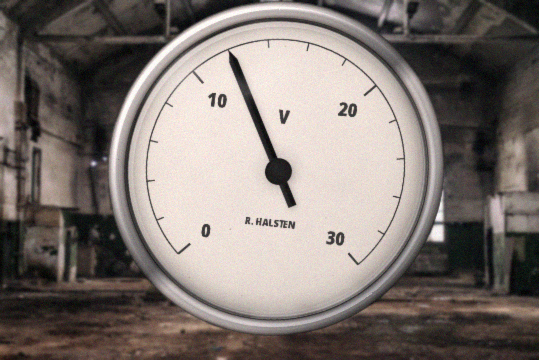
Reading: 12 (V)
